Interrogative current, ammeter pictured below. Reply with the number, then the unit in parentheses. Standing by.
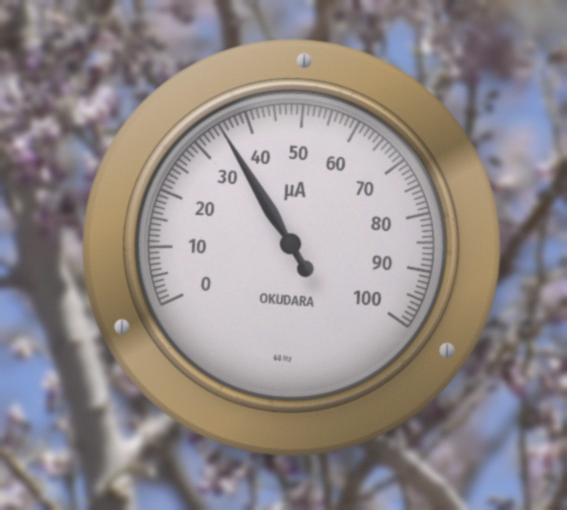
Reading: 35 (µA)
